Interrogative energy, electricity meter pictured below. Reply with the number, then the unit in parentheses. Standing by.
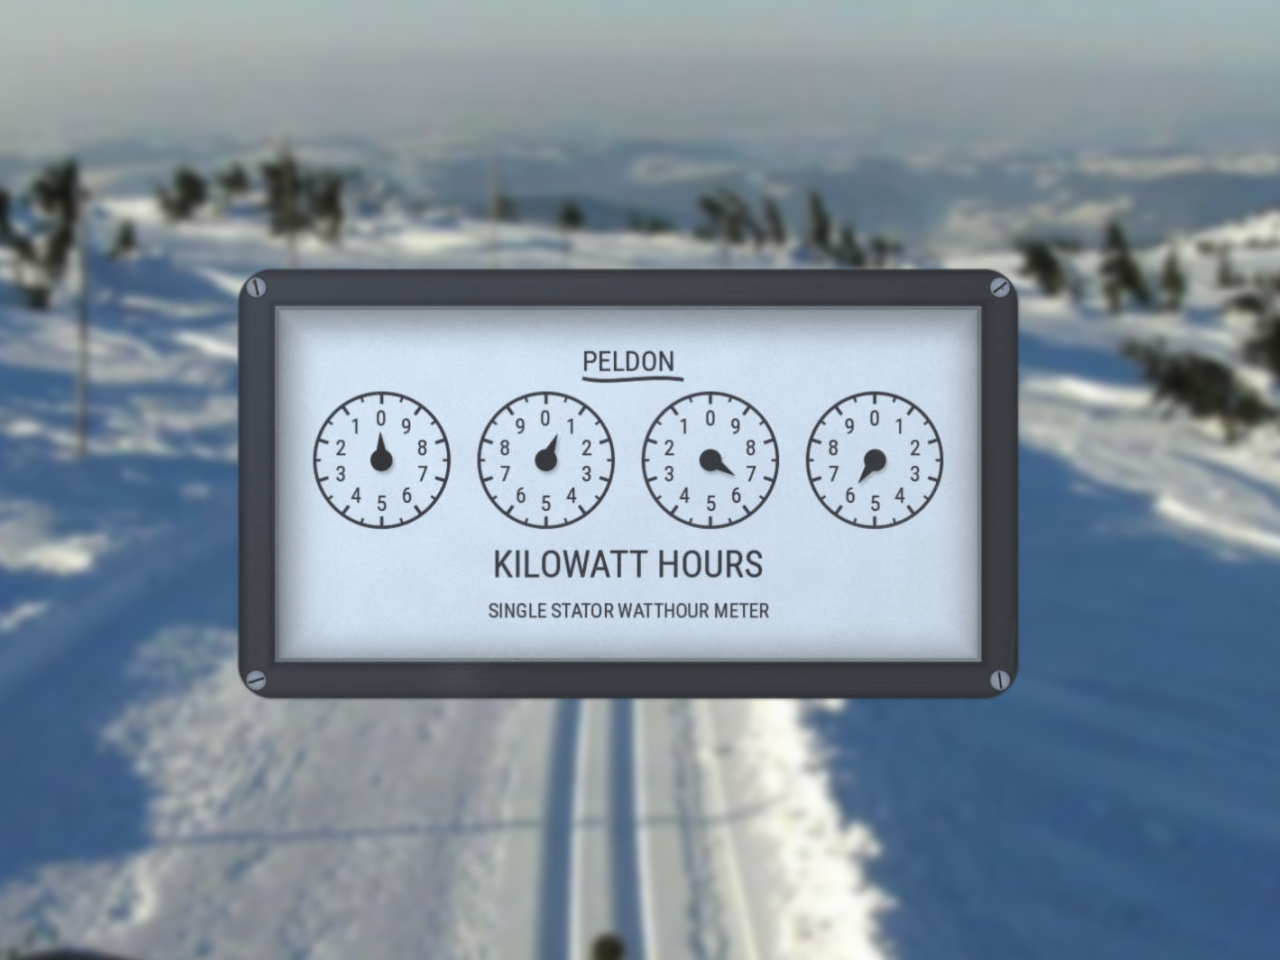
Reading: 66 (kWh)
